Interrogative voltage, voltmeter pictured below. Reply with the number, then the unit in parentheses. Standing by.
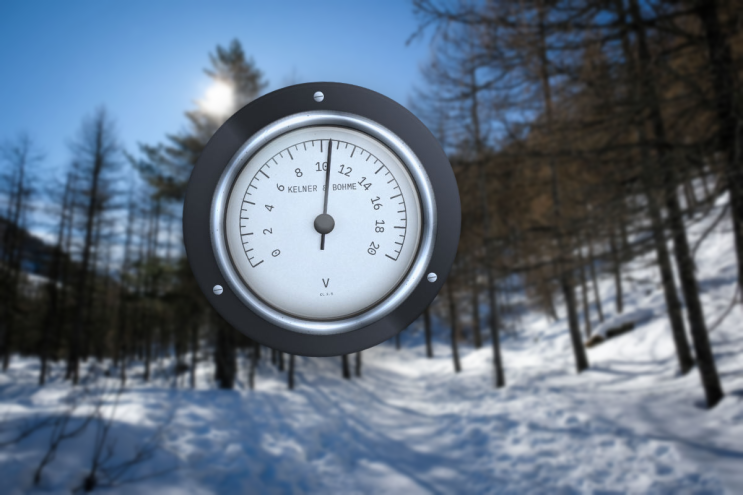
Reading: 10.5 (V)
